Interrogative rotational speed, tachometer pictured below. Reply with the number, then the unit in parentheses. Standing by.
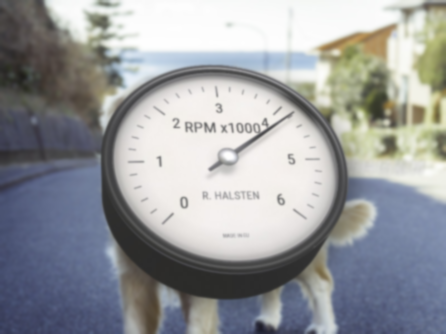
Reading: 4200 (rpm)
